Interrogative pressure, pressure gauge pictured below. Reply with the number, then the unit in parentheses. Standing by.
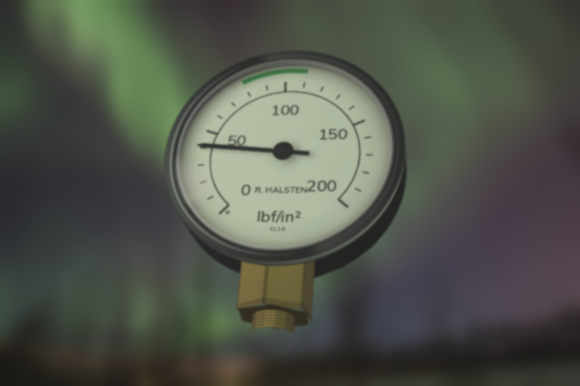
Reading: 40 (psi)
